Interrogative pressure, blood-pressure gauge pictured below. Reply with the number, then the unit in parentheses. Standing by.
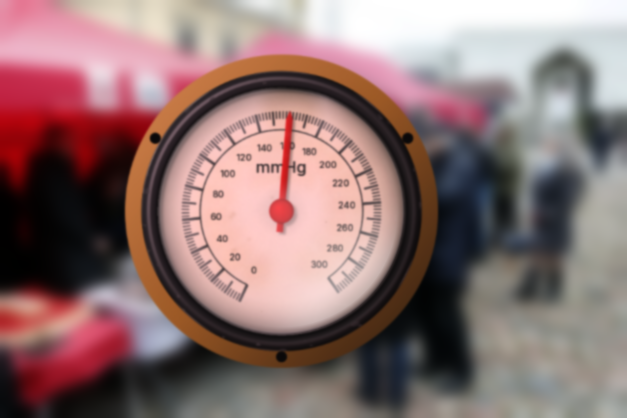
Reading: 160 (mmHg)
